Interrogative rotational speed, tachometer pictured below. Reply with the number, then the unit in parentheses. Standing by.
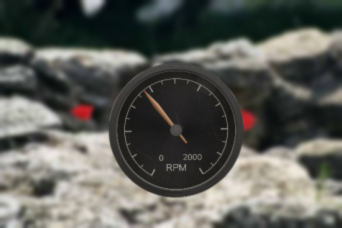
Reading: 750 (rpm)
